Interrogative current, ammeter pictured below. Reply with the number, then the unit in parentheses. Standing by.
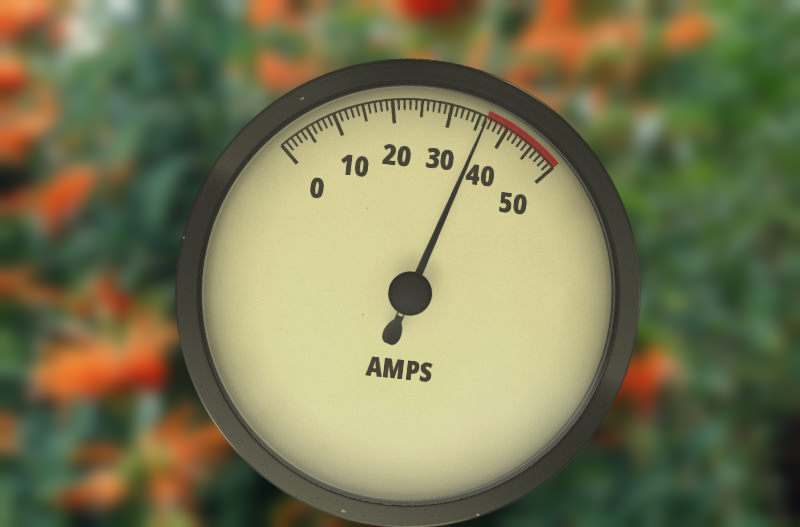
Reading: 36 (A)
